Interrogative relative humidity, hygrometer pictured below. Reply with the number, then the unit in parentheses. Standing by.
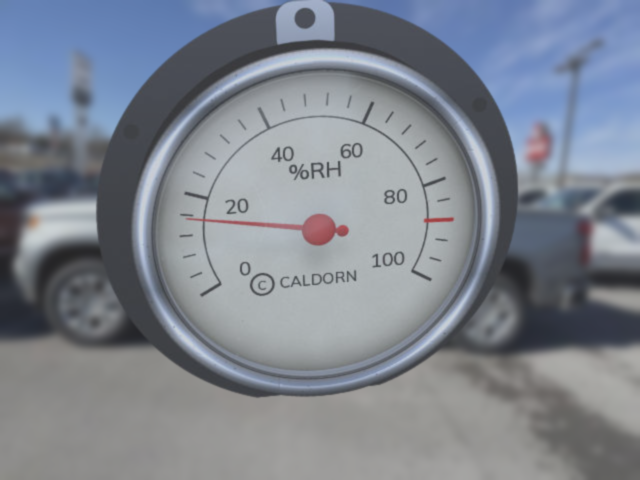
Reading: 16 (%)
